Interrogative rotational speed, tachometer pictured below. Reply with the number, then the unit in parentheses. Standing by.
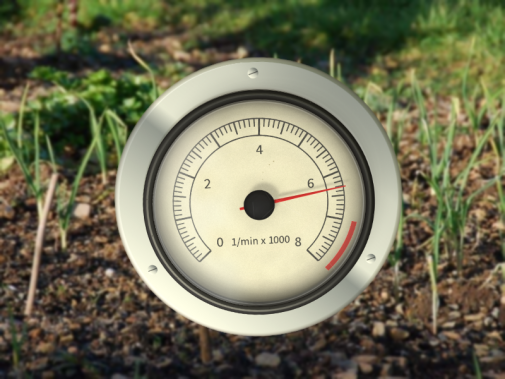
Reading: 6300 (rpm)
